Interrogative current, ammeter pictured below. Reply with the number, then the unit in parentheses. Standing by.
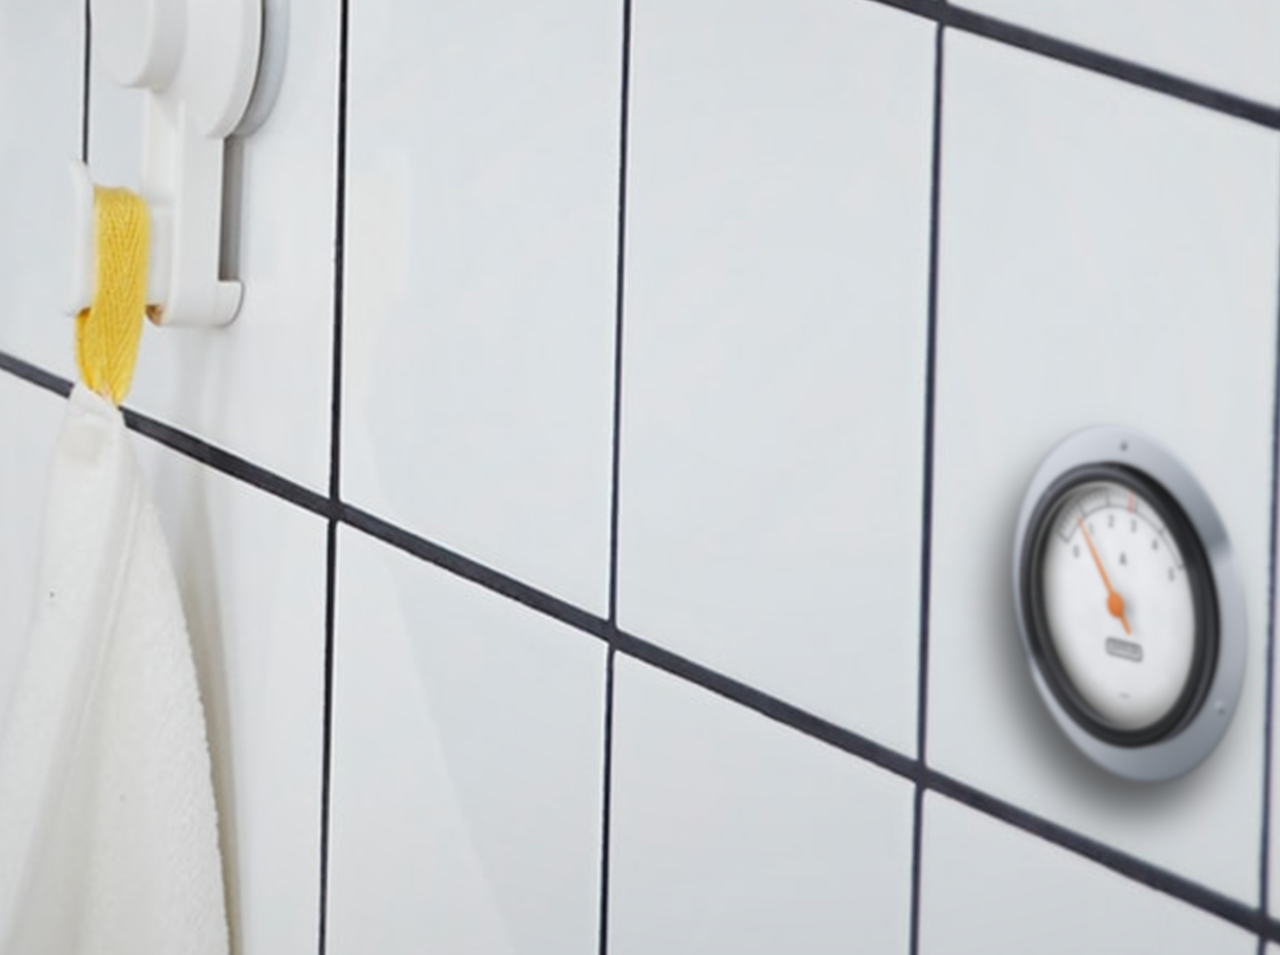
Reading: 1 (A)
